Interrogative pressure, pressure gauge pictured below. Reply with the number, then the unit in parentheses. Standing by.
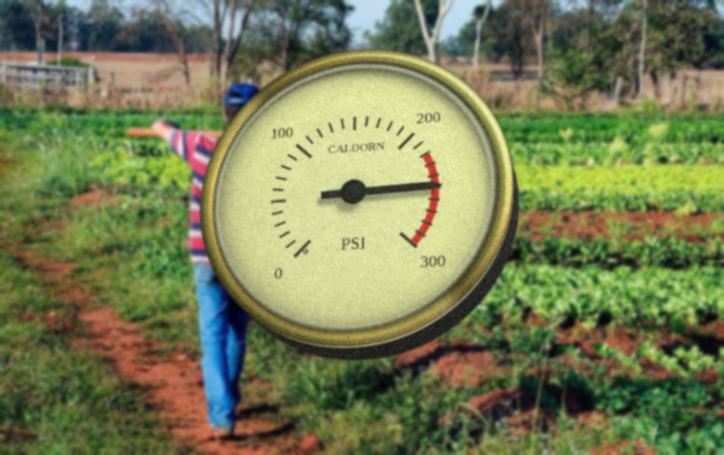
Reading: 250 (psi)
